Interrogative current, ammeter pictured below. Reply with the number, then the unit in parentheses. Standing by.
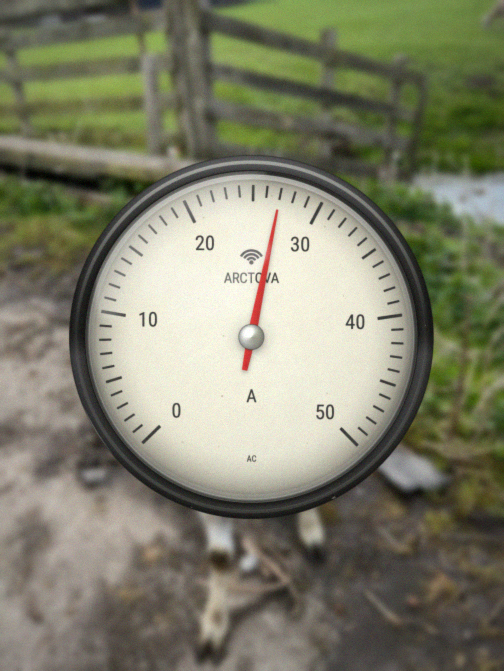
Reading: 27 (A)
